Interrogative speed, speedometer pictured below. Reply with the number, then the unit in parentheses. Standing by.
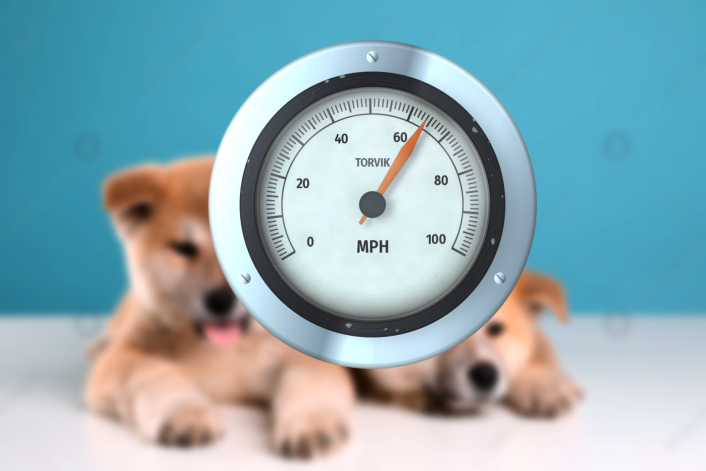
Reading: 64 (mph)
